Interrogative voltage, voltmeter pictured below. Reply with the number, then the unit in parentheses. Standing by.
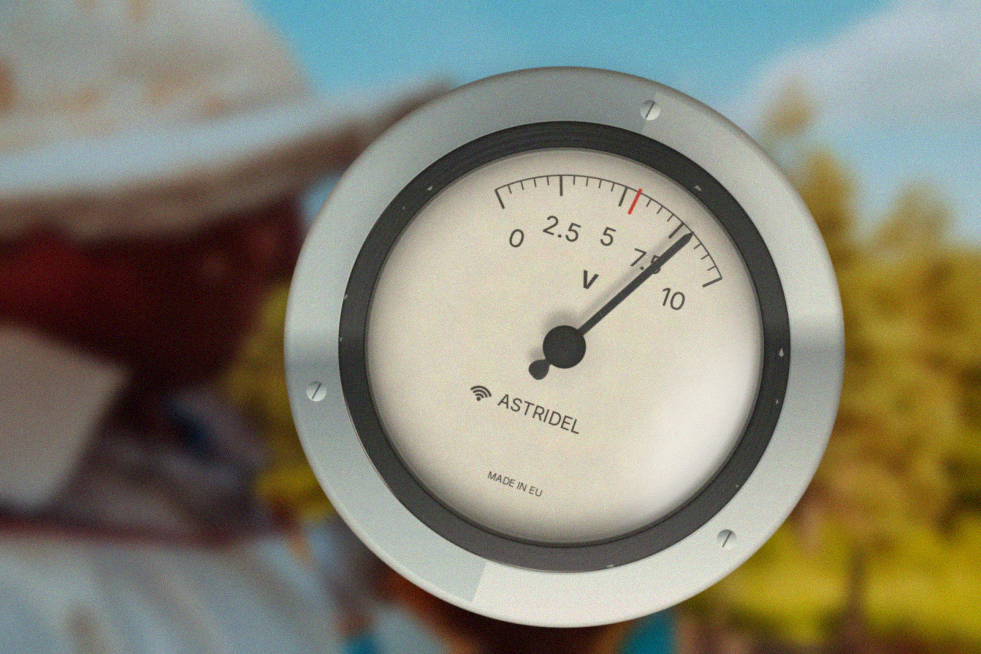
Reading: 8 (V)
